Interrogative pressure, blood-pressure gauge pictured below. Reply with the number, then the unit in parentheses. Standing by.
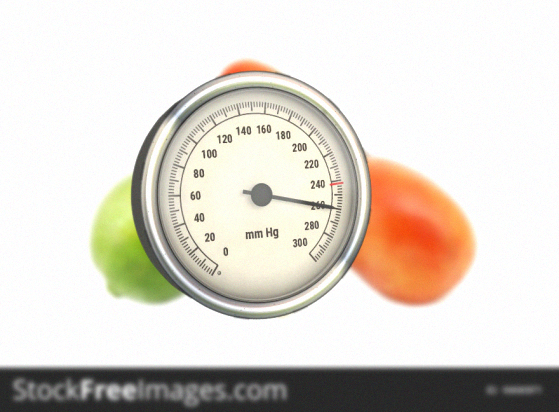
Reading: 260 (mmHg)
